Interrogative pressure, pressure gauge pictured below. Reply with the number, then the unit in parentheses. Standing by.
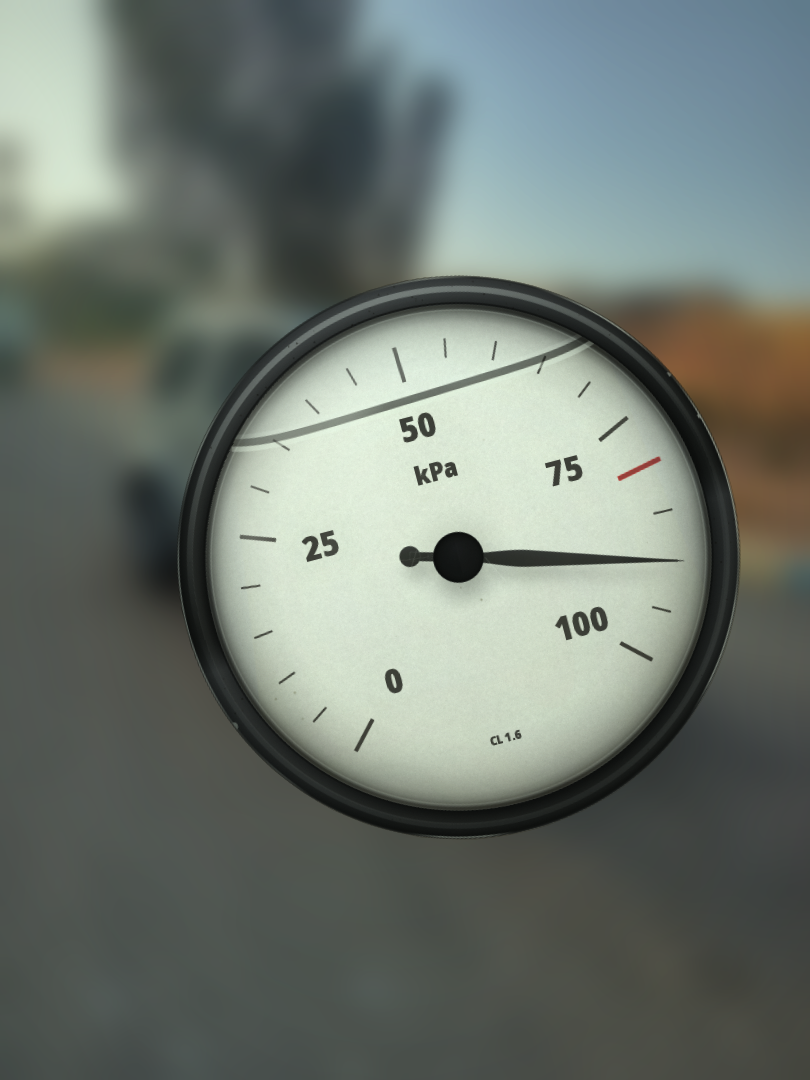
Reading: 90 (kPa)
